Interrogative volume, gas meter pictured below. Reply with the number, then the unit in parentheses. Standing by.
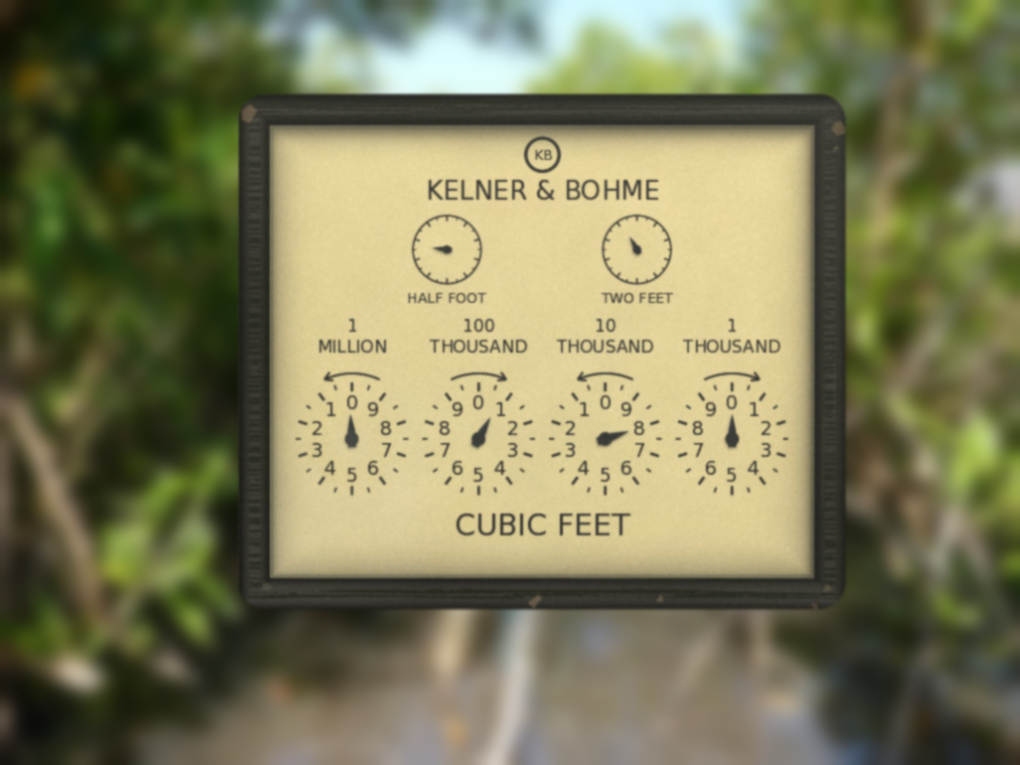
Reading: 8000 (ft³)
